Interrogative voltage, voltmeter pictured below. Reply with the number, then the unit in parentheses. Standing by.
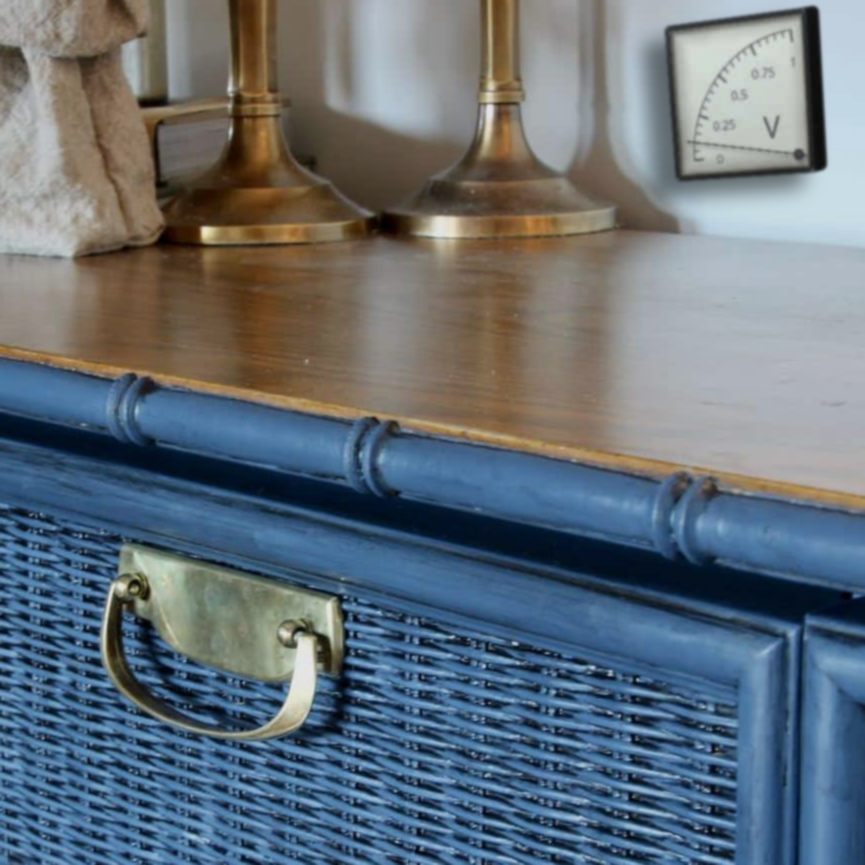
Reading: 0.1 (V)
